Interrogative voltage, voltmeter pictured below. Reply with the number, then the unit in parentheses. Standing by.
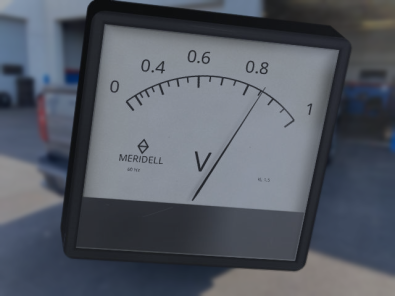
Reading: 0.85 (V)
